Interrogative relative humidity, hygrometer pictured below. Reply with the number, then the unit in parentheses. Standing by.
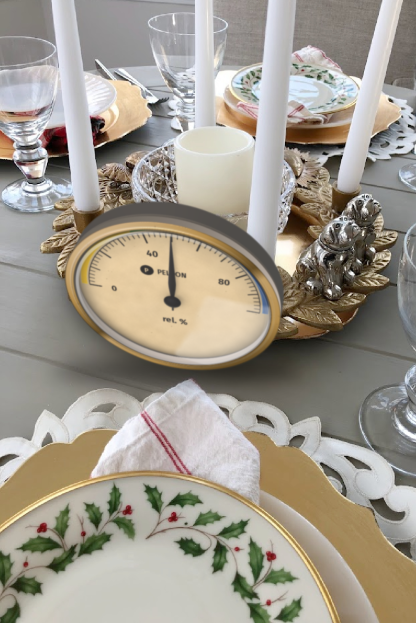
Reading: 50 (%)
